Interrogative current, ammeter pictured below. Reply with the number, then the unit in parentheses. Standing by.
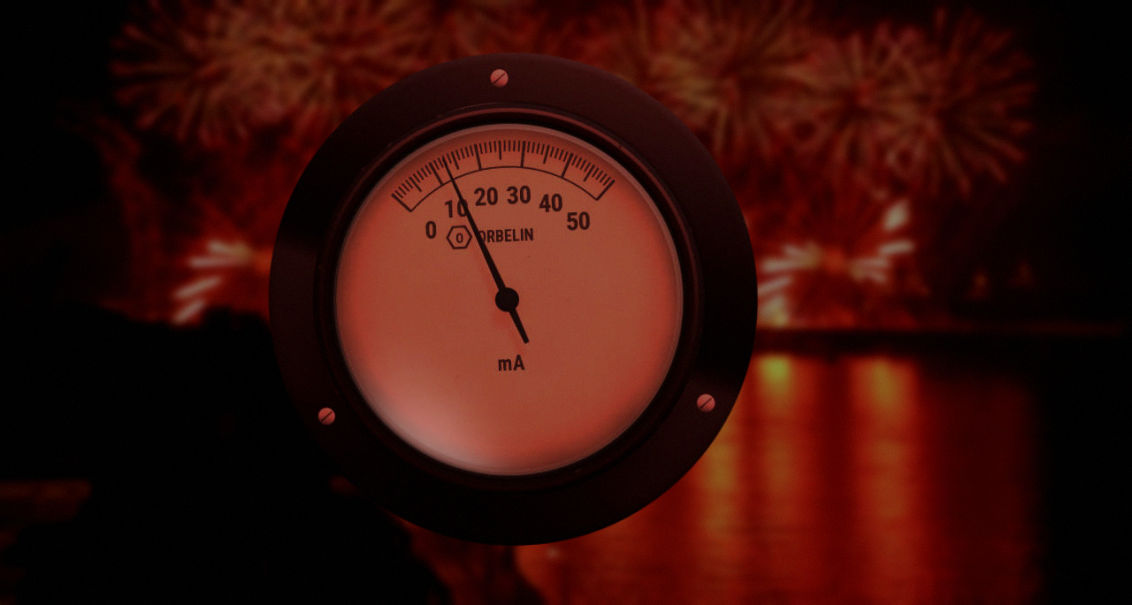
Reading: 13 (mA)
